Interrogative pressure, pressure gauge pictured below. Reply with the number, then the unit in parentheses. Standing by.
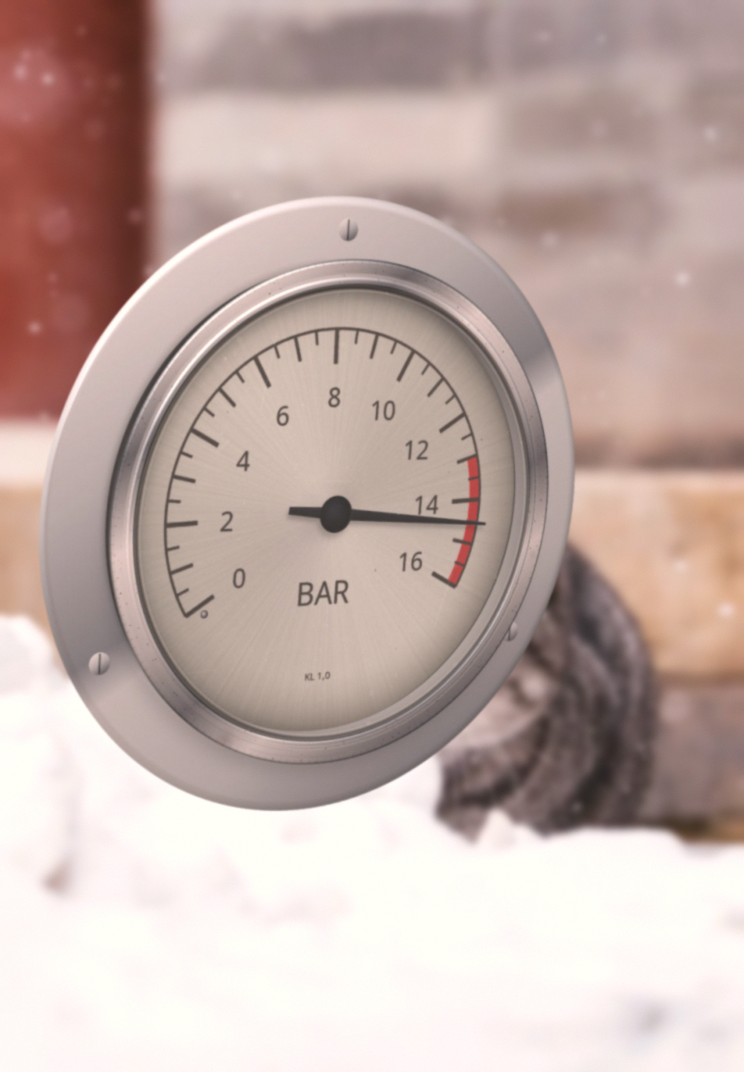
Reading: 14.5 (bar)
